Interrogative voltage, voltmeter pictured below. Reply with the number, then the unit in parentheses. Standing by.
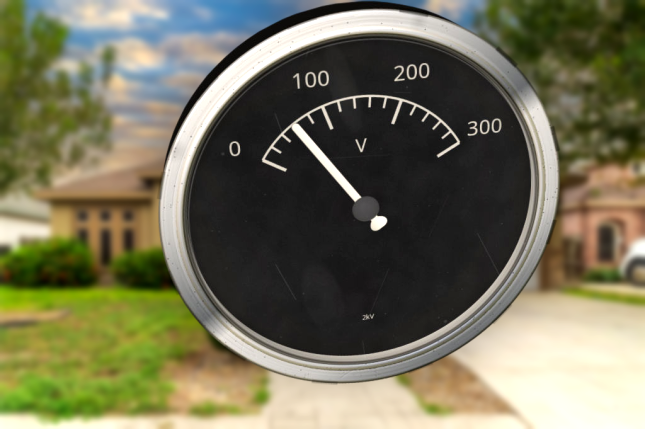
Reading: 60 (V)
